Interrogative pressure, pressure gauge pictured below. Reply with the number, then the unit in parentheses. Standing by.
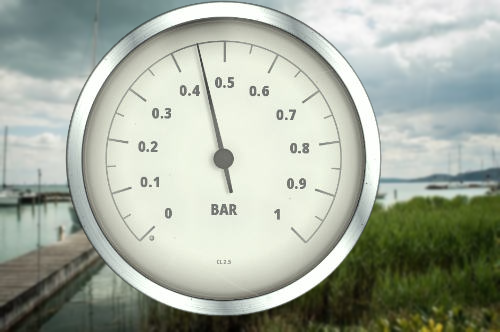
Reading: 0.45 (bar)
